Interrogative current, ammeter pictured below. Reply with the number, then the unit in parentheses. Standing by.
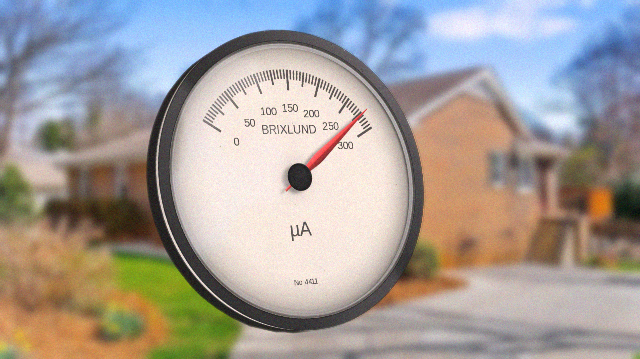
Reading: 275 (µA)
